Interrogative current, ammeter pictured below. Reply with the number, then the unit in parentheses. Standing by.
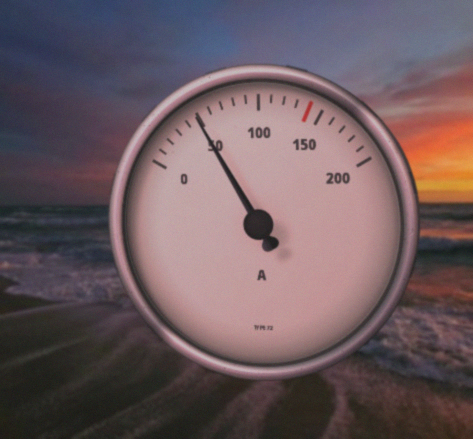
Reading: 50 (A)
